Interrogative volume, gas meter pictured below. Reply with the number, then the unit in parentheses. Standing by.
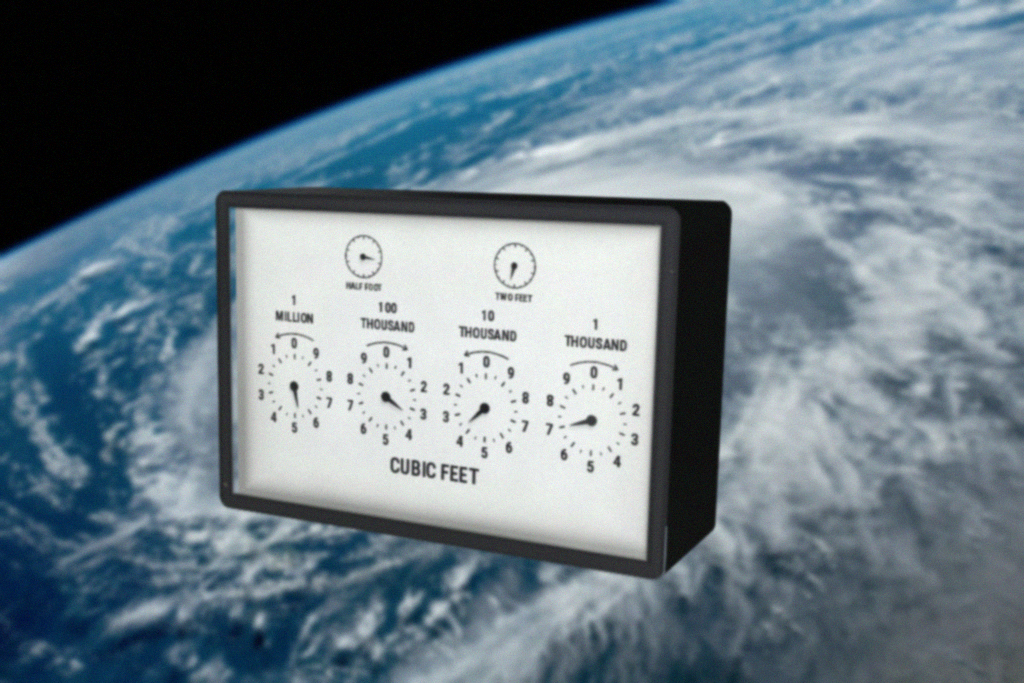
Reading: 533700 (ft³)
